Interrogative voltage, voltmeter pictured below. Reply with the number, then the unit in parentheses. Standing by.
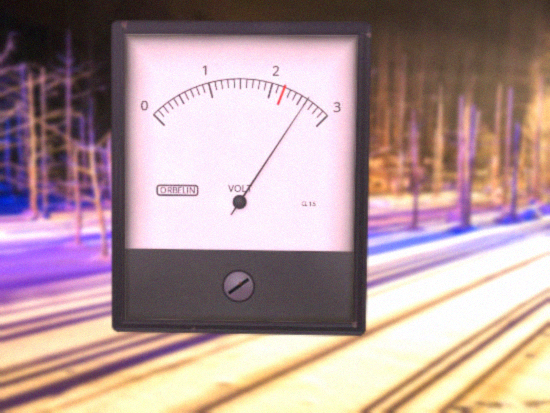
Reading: 2.6 (V)
